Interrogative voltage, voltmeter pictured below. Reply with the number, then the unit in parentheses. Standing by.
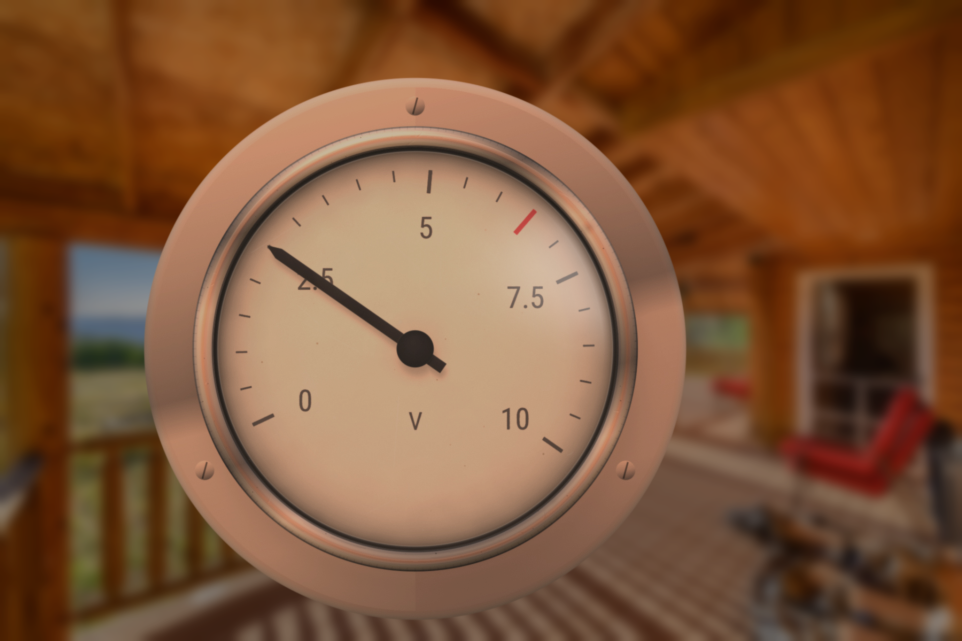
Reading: 2.5 (V)
